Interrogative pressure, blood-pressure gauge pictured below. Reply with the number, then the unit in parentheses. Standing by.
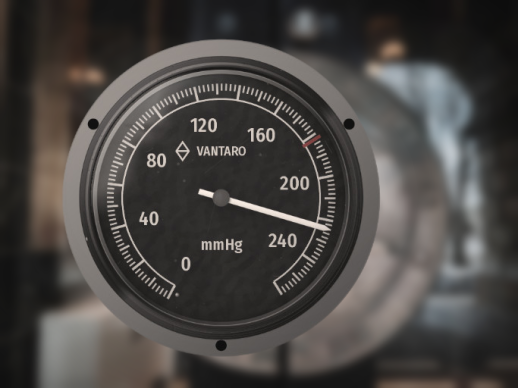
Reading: 224 (mmHg)
